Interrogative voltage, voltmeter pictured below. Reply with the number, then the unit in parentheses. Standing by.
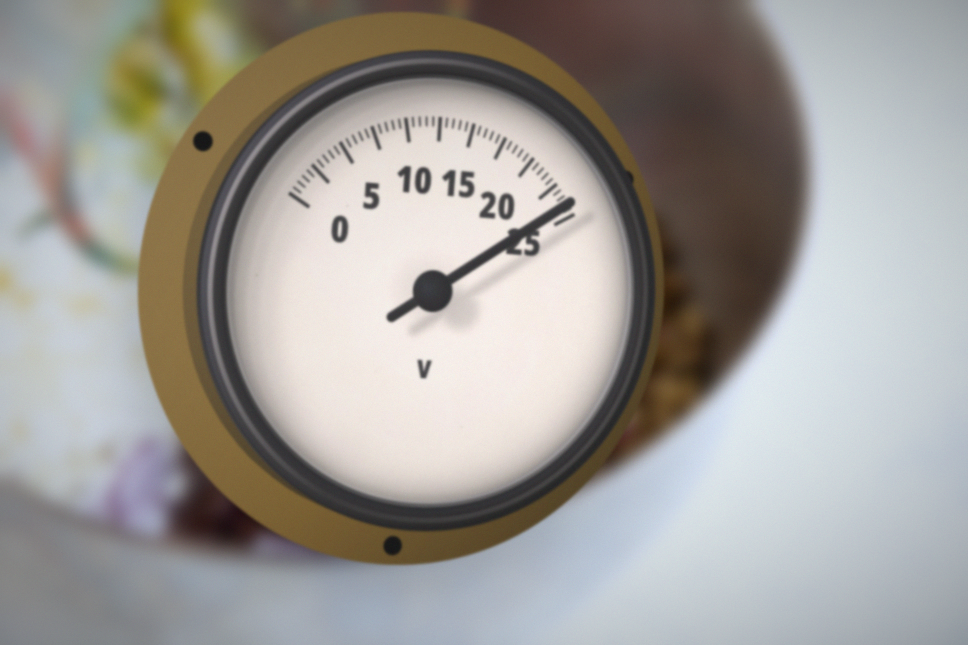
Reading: 24 (V)
